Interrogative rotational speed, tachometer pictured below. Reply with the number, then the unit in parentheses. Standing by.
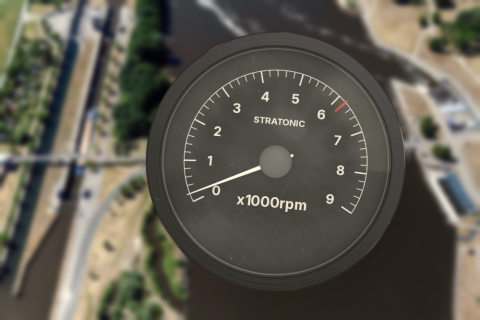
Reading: 200 (rpm)
